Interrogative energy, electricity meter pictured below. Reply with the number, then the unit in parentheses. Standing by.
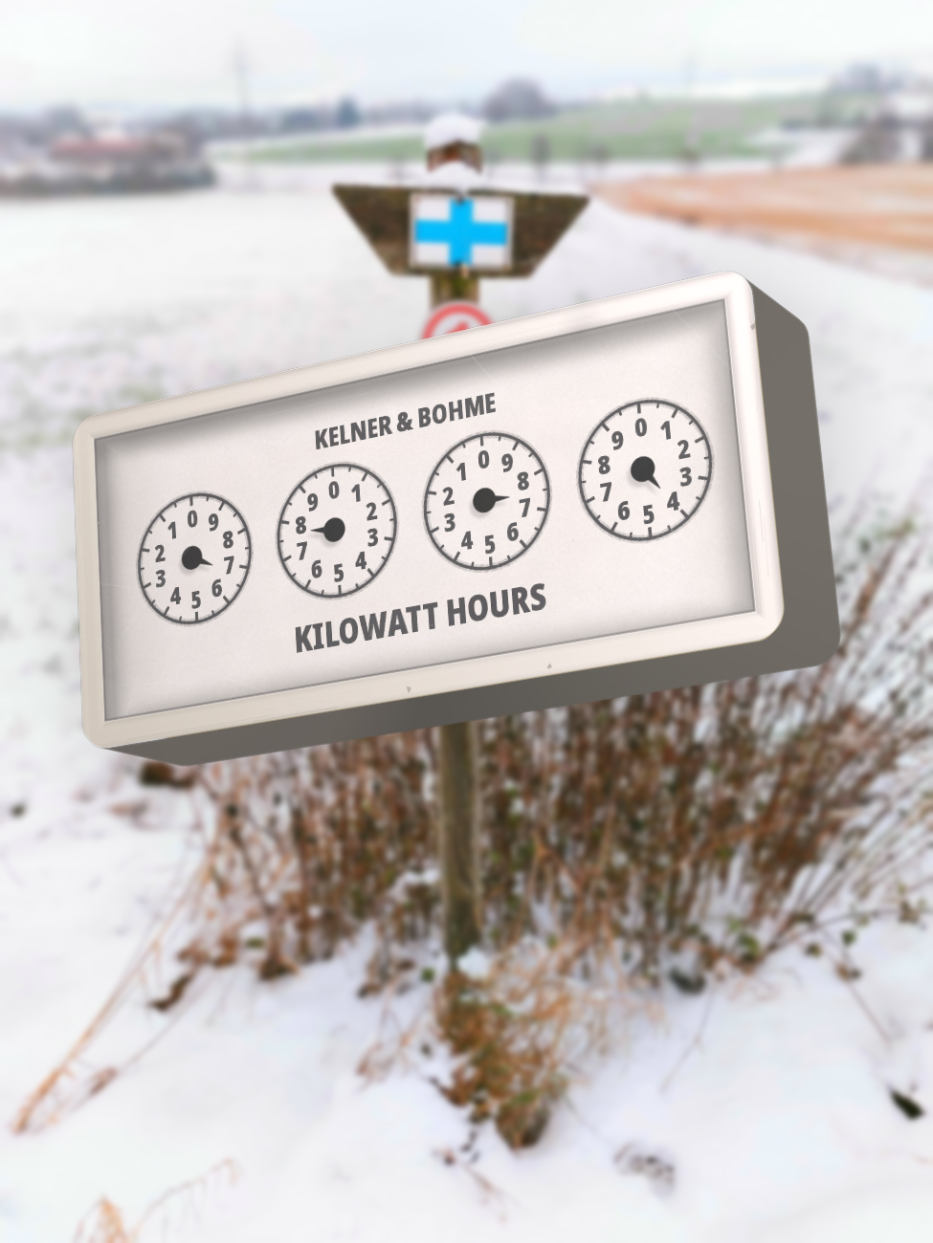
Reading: 6774 (kWh)
